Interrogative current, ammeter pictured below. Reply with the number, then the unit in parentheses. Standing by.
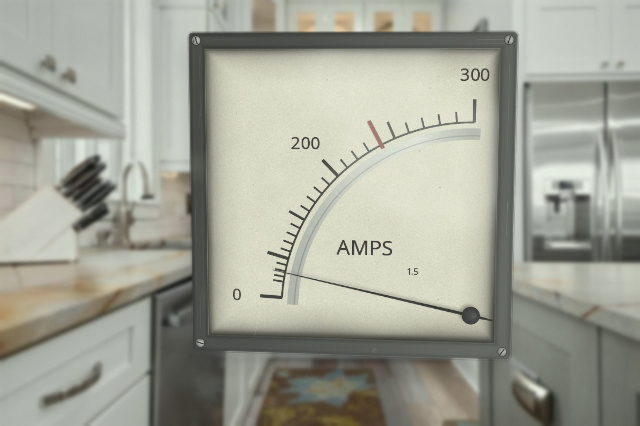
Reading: 80 (A)
